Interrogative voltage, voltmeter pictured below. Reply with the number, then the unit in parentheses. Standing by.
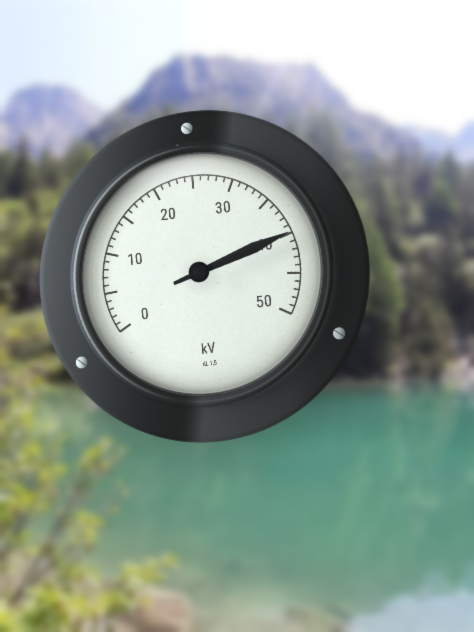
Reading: 40 (kV)
